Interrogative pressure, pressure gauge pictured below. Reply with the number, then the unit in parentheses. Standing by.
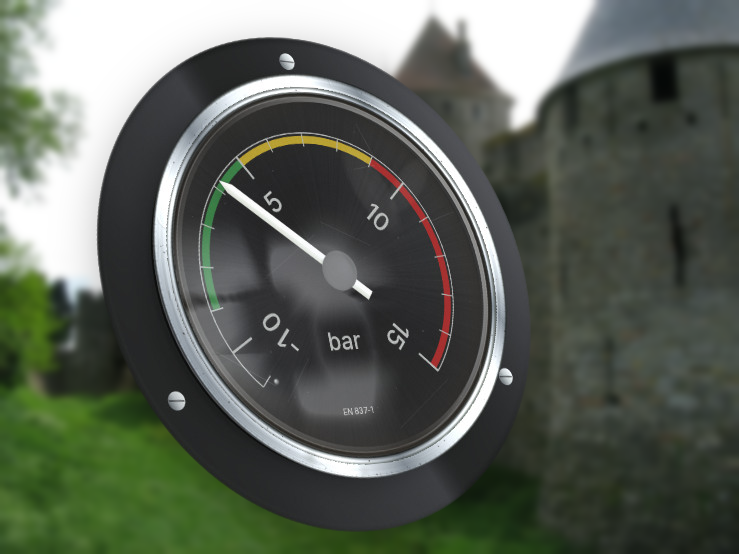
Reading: 4 (bar)
